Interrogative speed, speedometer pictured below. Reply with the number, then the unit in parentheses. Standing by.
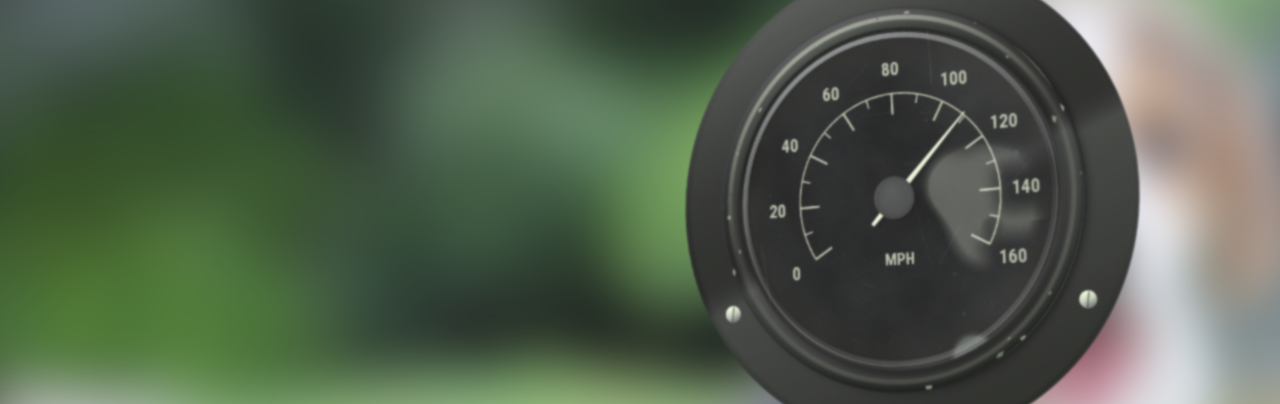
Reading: 110 (mph)
